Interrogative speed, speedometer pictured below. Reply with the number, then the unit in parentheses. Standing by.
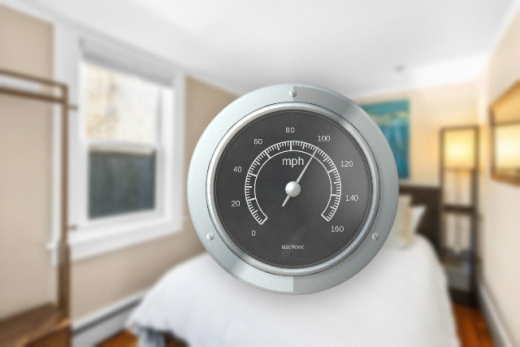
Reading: 100 (mph)
